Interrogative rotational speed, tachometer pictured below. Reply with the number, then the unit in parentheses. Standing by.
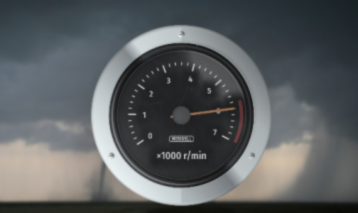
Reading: 6000 (rpm)
